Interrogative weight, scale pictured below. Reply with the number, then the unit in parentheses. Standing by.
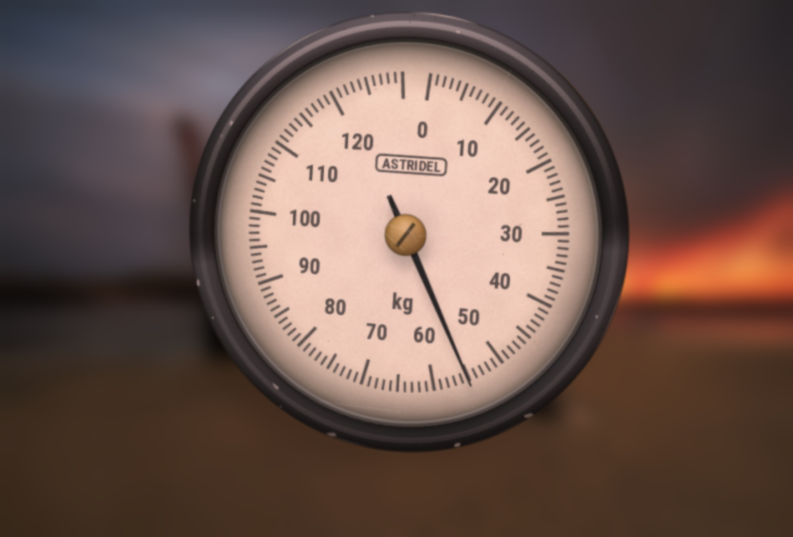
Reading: 55 (kg)
